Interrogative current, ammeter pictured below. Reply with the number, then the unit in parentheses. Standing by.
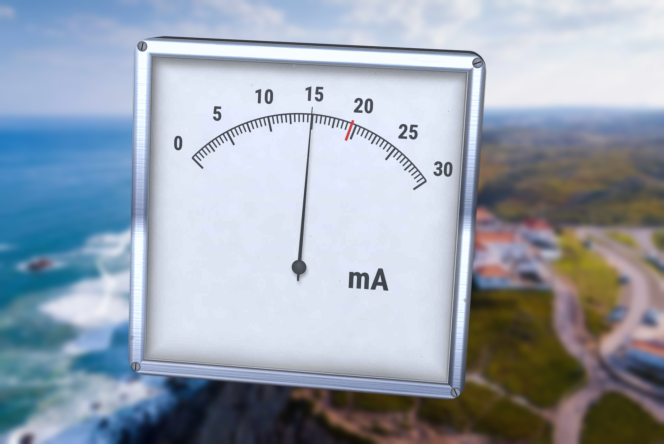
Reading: 15 (mA)
